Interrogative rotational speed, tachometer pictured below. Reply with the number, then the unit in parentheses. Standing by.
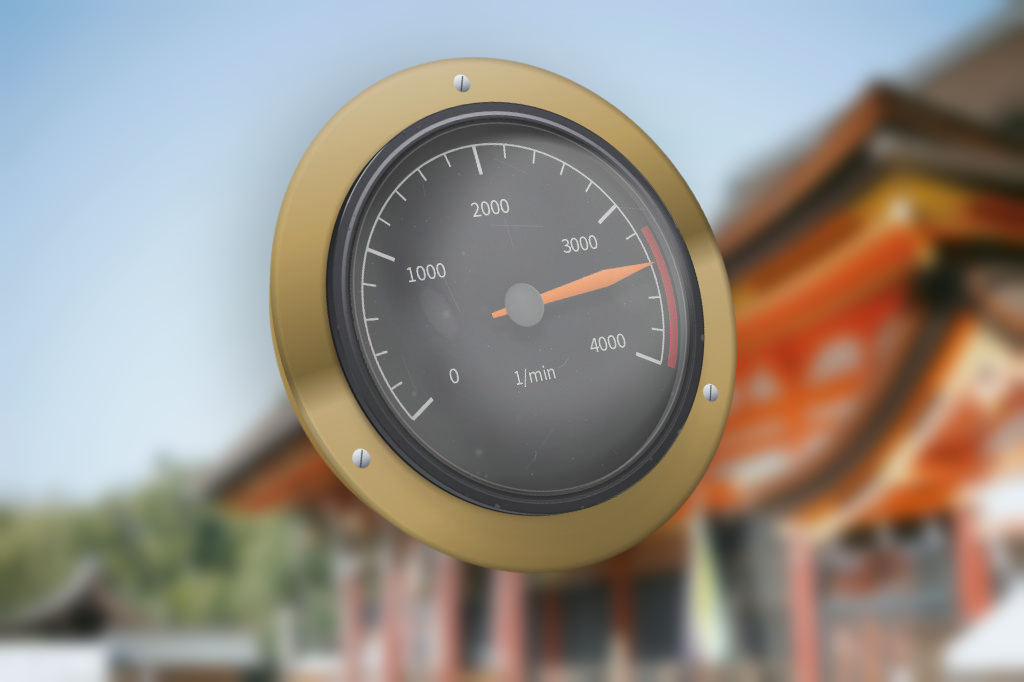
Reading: 3400 (rpm)
